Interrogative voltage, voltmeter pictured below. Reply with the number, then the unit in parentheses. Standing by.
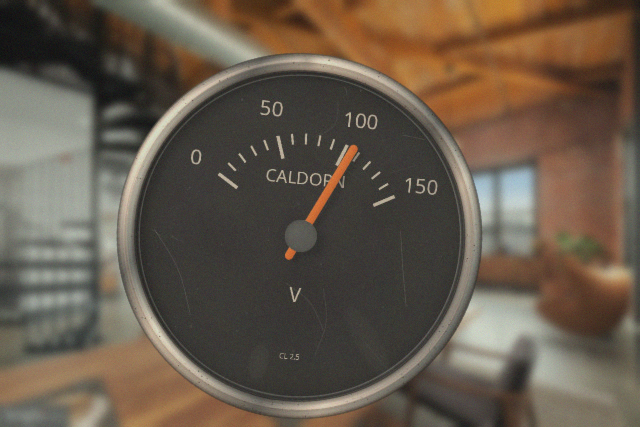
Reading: 105 (V)
